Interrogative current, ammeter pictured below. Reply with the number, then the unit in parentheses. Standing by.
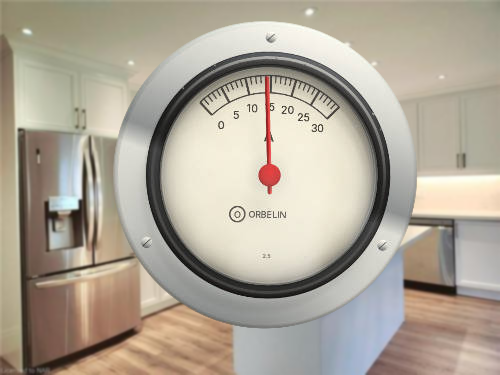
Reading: 14 (A)
